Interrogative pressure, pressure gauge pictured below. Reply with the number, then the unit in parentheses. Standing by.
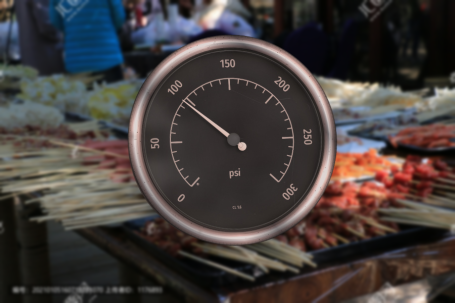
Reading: 95 (psi)
